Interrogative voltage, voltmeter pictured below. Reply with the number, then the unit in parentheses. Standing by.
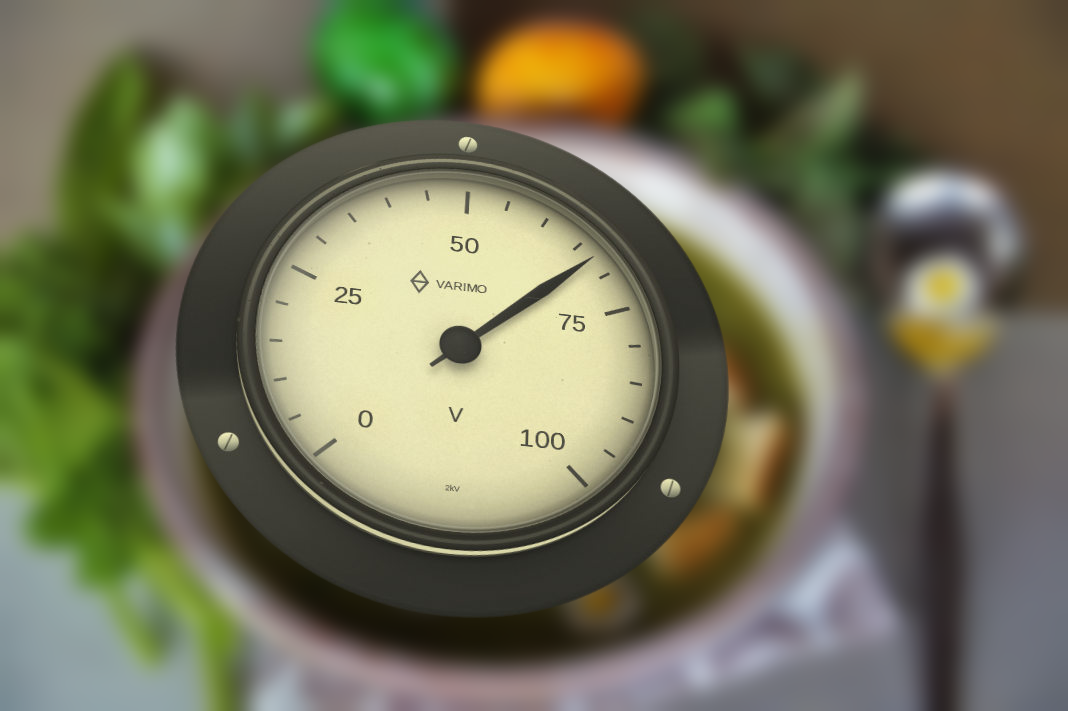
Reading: 67.5 (V)
